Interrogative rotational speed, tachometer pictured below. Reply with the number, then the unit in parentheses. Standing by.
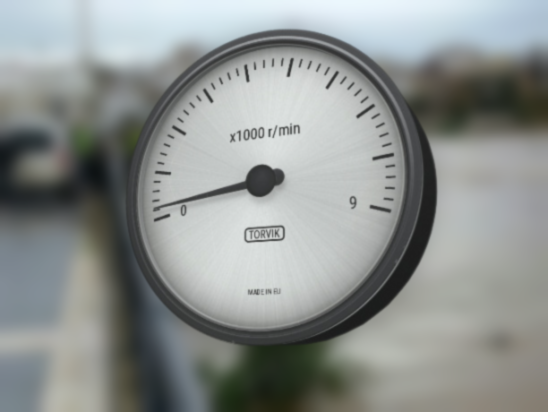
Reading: 200 (rpm)
